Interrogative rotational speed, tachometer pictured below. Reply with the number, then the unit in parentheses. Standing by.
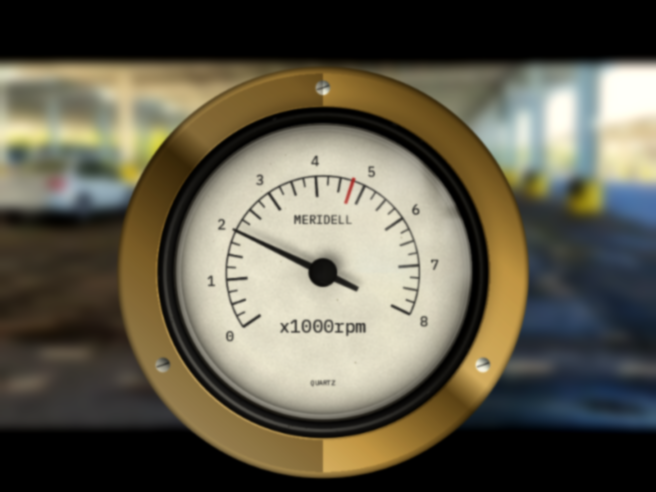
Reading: 2000 (rpm)
